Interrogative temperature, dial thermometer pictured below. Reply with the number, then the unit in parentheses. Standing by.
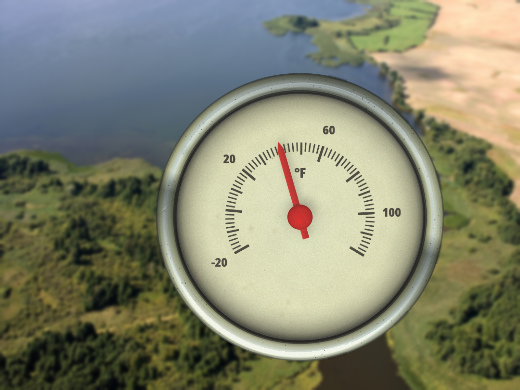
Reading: 40 (°F)
